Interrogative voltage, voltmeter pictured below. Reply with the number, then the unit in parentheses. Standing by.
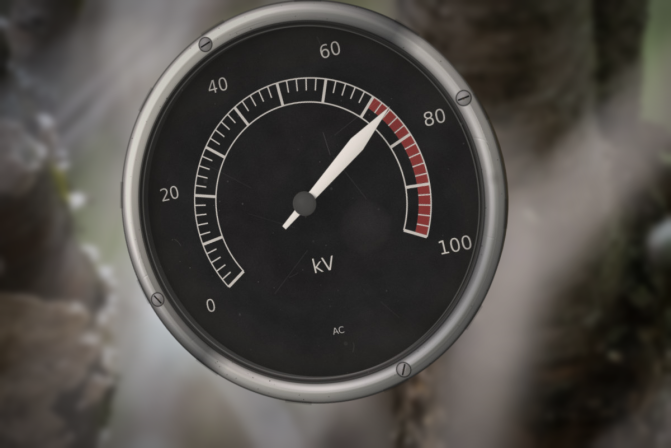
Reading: 74 (kV)
